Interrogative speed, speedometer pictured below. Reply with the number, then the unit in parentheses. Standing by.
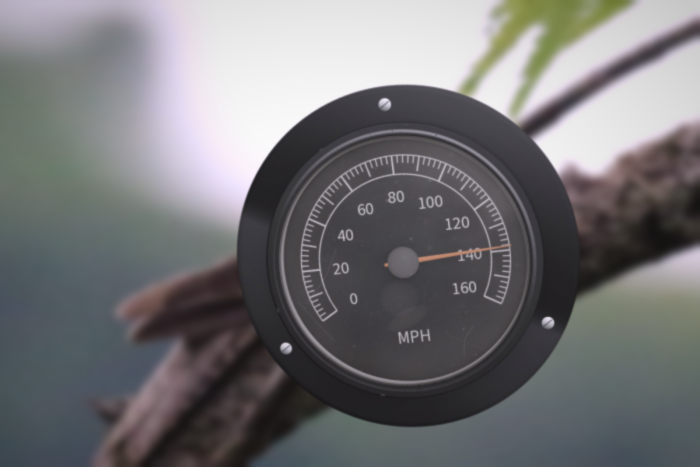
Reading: 138 (mph)
